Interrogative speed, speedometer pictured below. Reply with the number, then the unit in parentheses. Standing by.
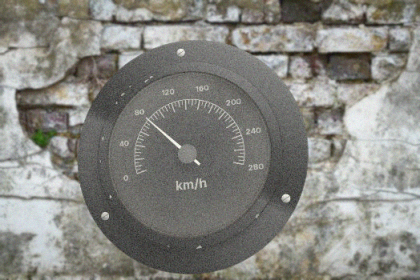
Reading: 80 (km/h)
